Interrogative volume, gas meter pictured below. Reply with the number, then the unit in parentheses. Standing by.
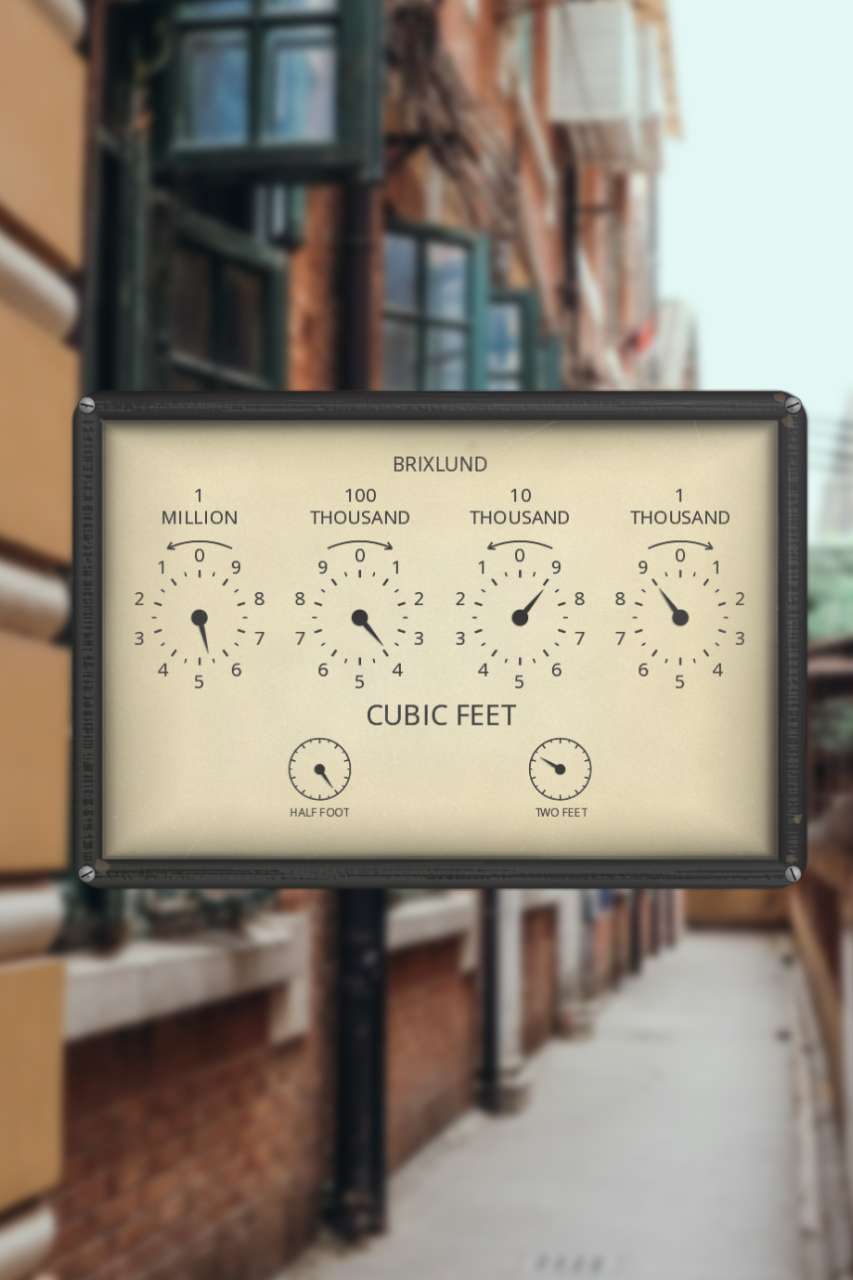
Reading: 538900 (ft³)
